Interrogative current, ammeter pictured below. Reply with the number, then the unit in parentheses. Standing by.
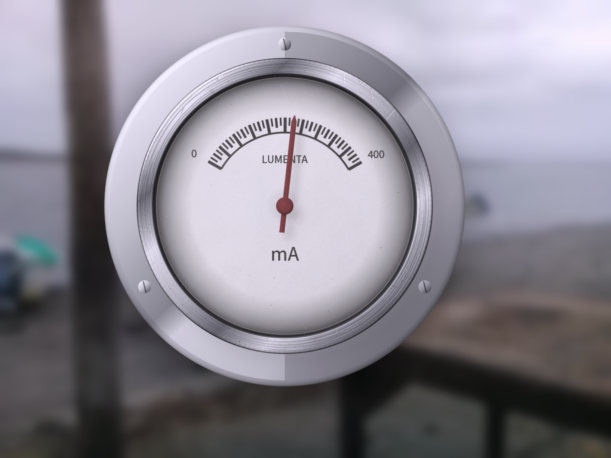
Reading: 220 (mA)
